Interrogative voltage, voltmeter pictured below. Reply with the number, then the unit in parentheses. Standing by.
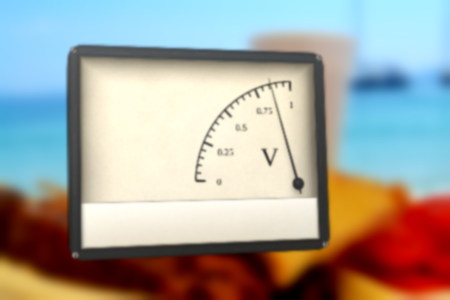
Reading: 0.85 (V)
